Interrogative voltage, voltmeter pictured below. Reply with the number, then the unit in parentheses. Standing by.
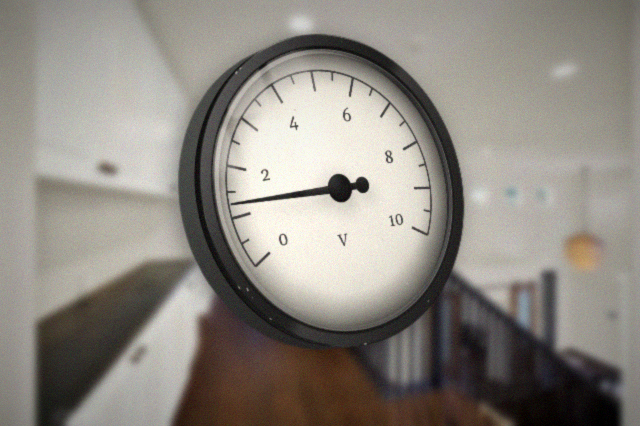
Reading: 1.25 (V)
